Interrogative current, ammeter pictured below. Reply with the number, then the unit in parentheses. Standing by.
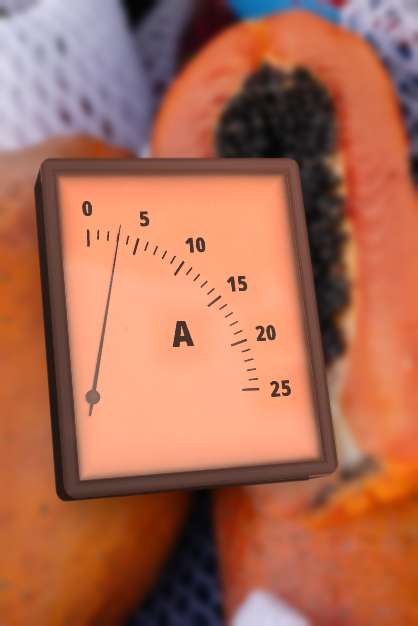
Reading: 3 (A)
